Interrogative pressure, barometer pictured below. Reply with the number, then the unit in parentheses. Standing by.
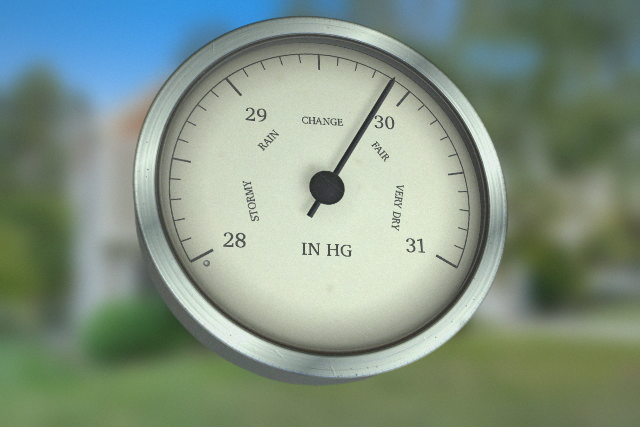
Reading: 29.9 (inHg)
